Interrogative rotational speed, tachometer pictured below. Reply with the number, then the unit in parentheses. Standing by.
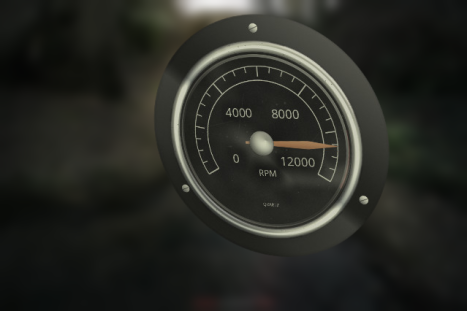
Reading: 10500 (rpm)
